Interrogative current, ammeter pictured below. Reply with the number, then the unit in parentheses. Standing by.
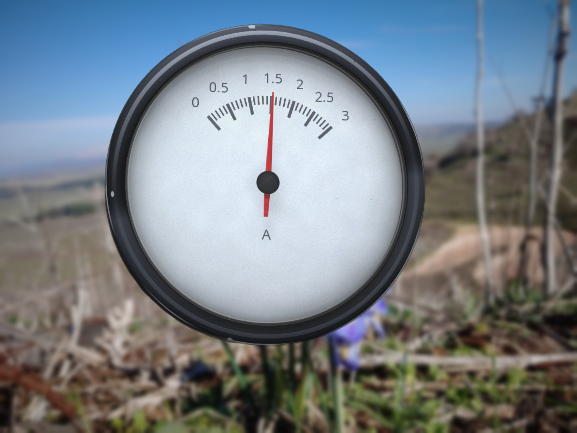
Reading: 1.5 (A)
